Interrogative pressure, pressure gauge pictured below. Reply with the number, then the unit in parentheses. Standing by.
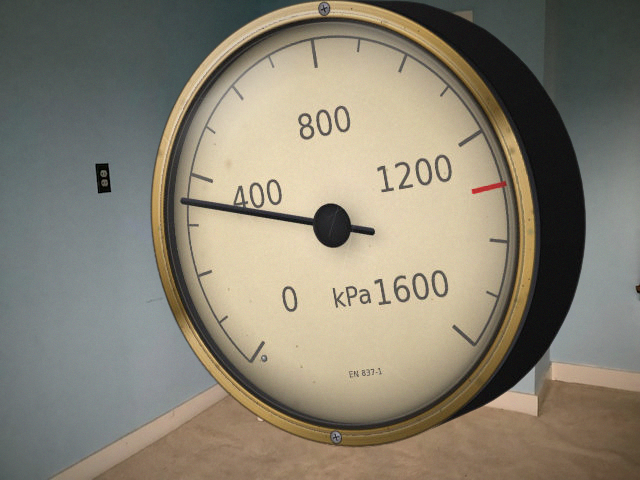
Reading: 350 (kPa)
